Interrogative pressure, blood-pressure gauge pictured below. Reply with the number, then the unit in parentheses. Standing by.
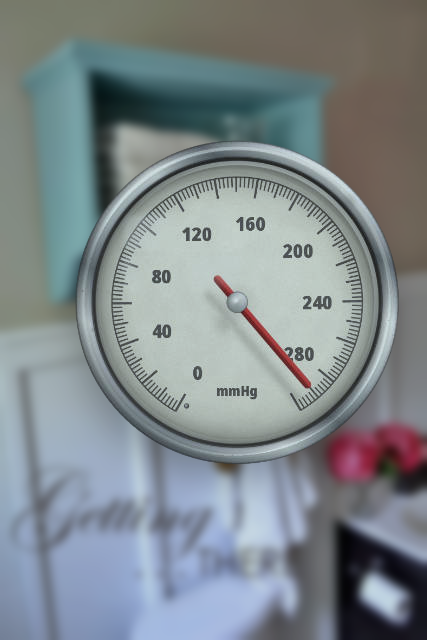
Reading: 290 (mmHg)
